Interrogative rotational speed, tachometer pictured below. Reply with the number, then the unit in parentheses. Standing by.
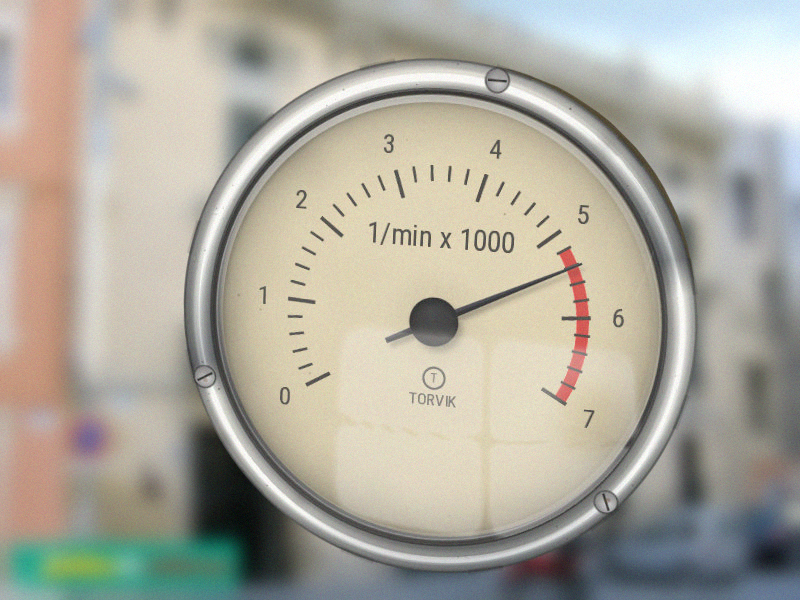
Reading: 5400 (rpm)
